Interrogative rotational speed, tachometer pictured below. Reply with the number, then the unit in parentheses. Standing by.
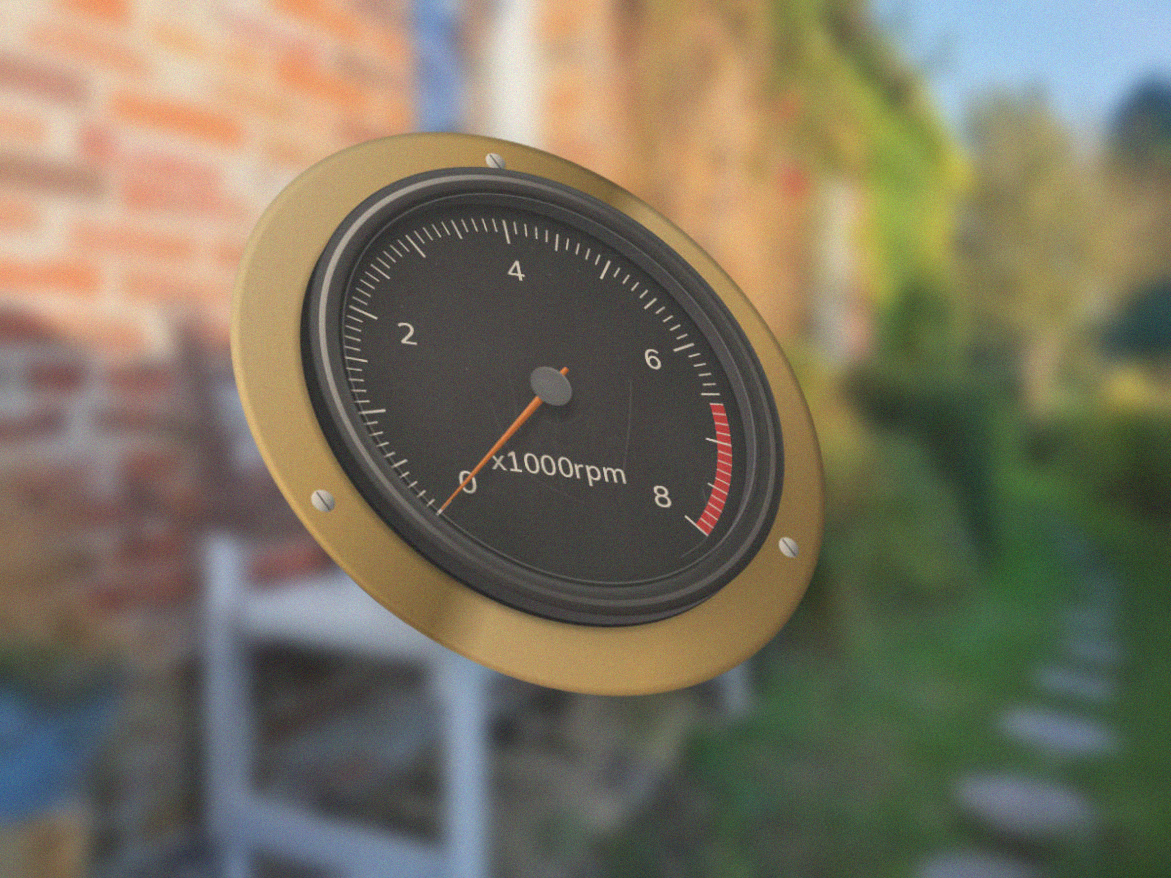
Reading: 0 (rpm)
